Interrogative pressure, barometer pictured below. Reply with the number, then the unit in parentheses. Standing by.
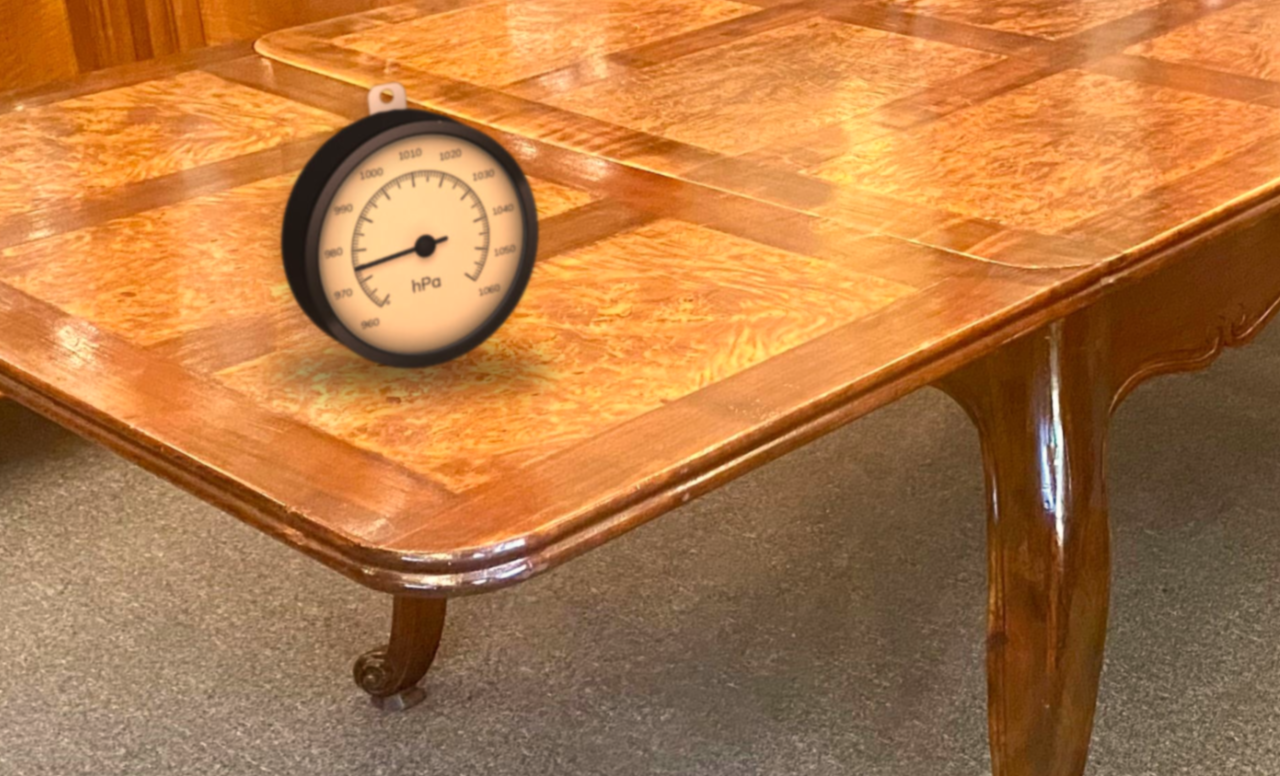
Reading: 975 (hPa)
